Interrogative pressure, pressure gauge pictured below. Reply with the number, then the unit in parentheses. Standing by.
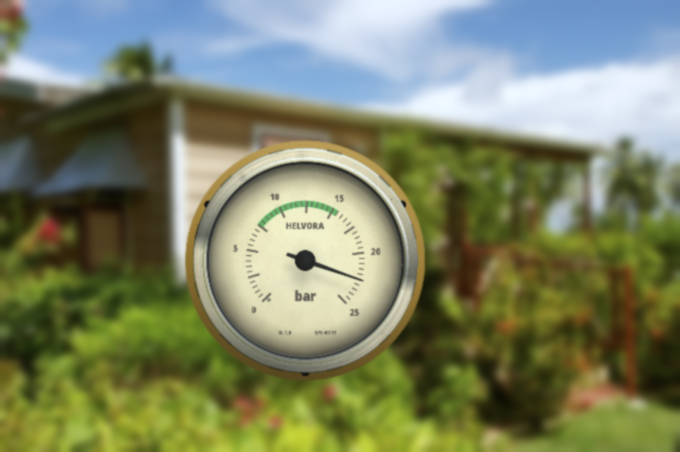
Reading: 22.5 (bar)
